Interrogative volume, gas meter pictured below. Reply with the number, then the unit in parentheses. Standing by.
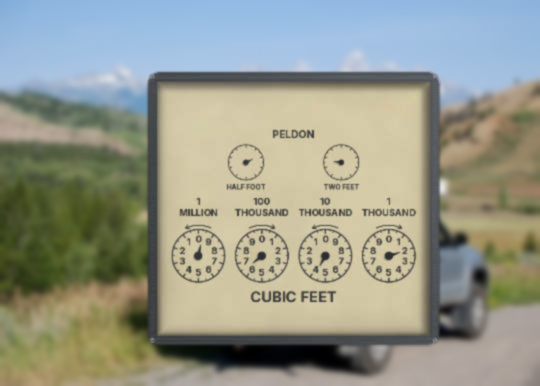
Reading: 964200 (ft³)
